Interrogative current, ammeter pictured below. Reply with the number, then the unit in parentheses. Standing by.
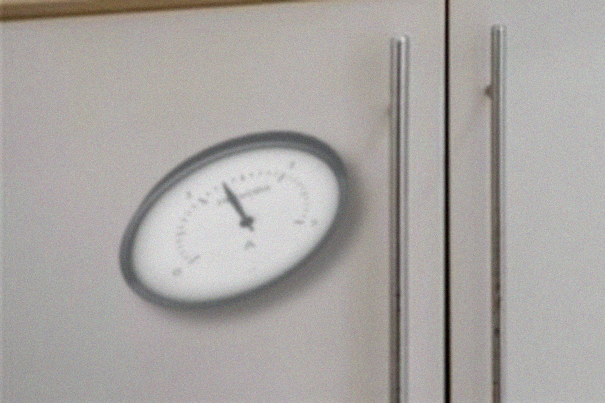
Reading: 1.3 (A)
